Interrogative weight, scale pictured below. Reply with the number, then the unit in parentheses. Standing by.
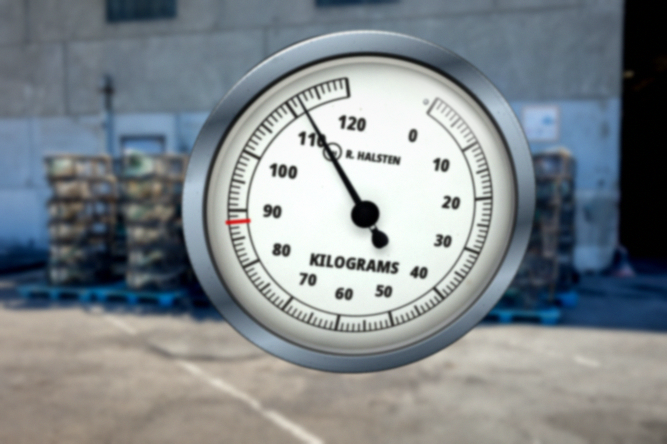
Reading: 112 (kg)
